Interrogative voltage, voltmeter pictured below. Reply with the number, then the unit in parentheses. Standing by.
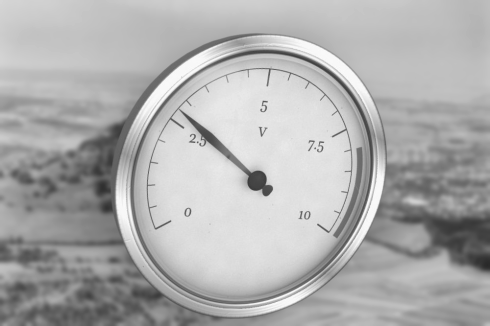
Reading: 2.75 (V)
